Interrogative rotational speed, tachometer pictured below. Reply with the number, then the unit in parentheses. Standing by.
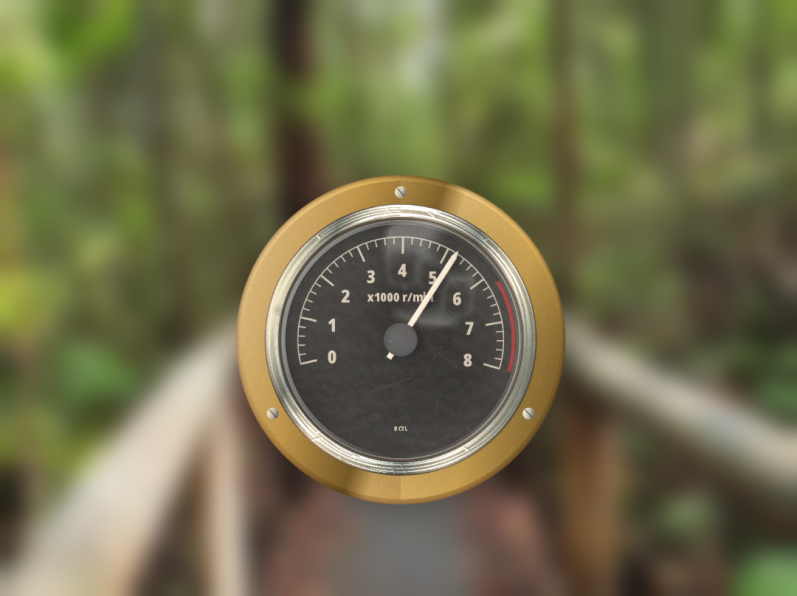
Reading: 5200 (rpm)
